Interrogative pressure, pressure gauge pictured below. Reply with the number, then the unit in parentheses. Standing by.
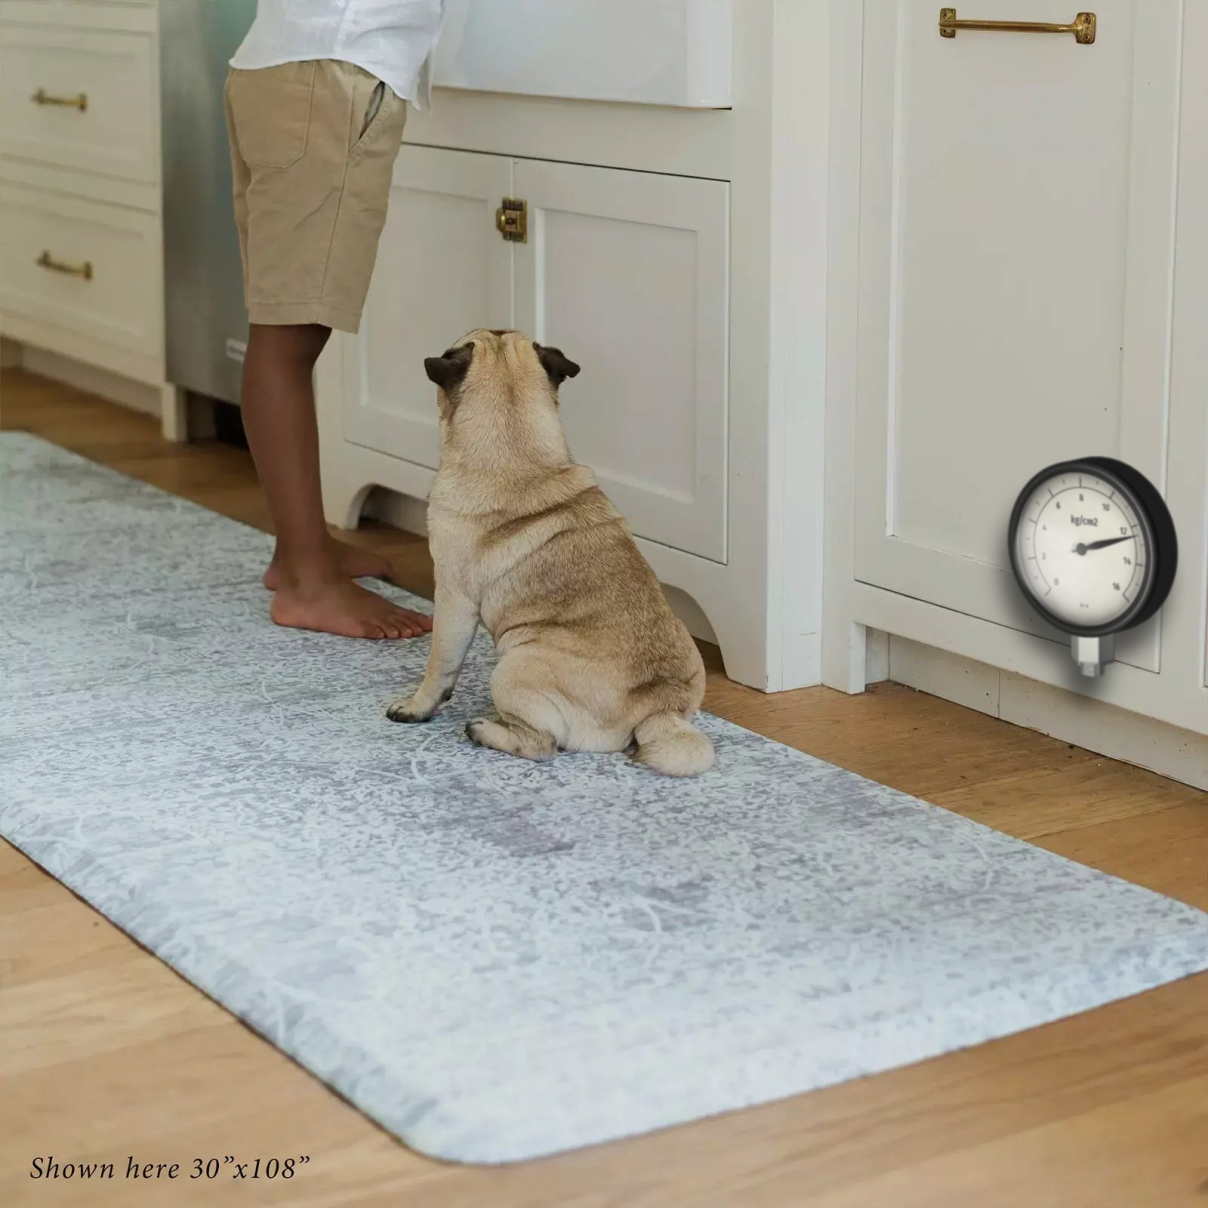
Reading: 12.5 (kg/cm²)
